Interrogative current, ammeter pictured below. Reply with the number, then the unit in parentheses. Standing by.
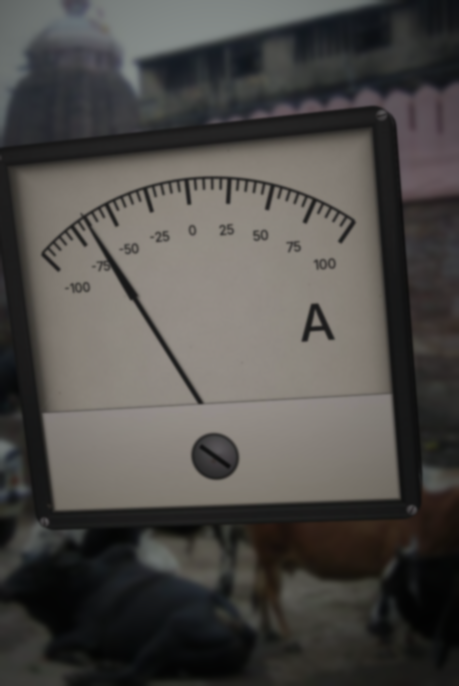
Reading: -65 (A)
